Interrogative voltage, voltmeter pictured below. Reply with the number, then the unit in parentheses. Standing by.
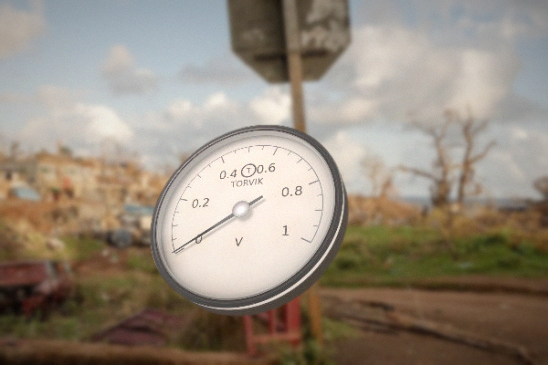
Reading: 0 (V)
